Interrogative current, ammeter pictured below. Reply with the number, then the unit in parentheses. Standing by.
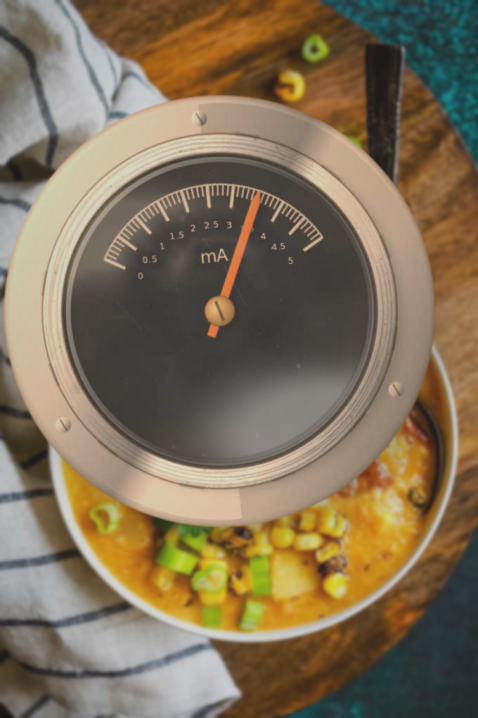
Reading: 3.5 (mA)
